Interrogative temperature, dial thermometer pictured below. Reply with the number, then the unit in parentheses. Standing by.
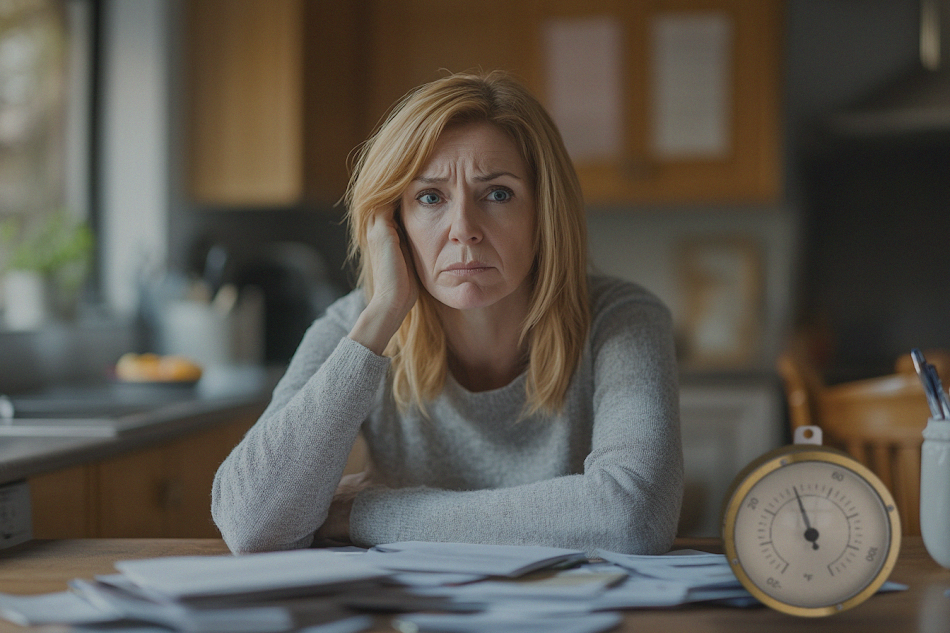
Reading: 40 (°F)
